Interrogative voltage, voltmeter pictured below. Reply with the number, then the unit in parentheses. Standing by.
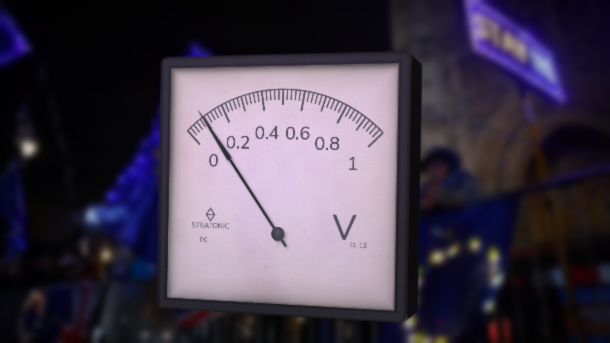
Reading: 0.1 (V)
